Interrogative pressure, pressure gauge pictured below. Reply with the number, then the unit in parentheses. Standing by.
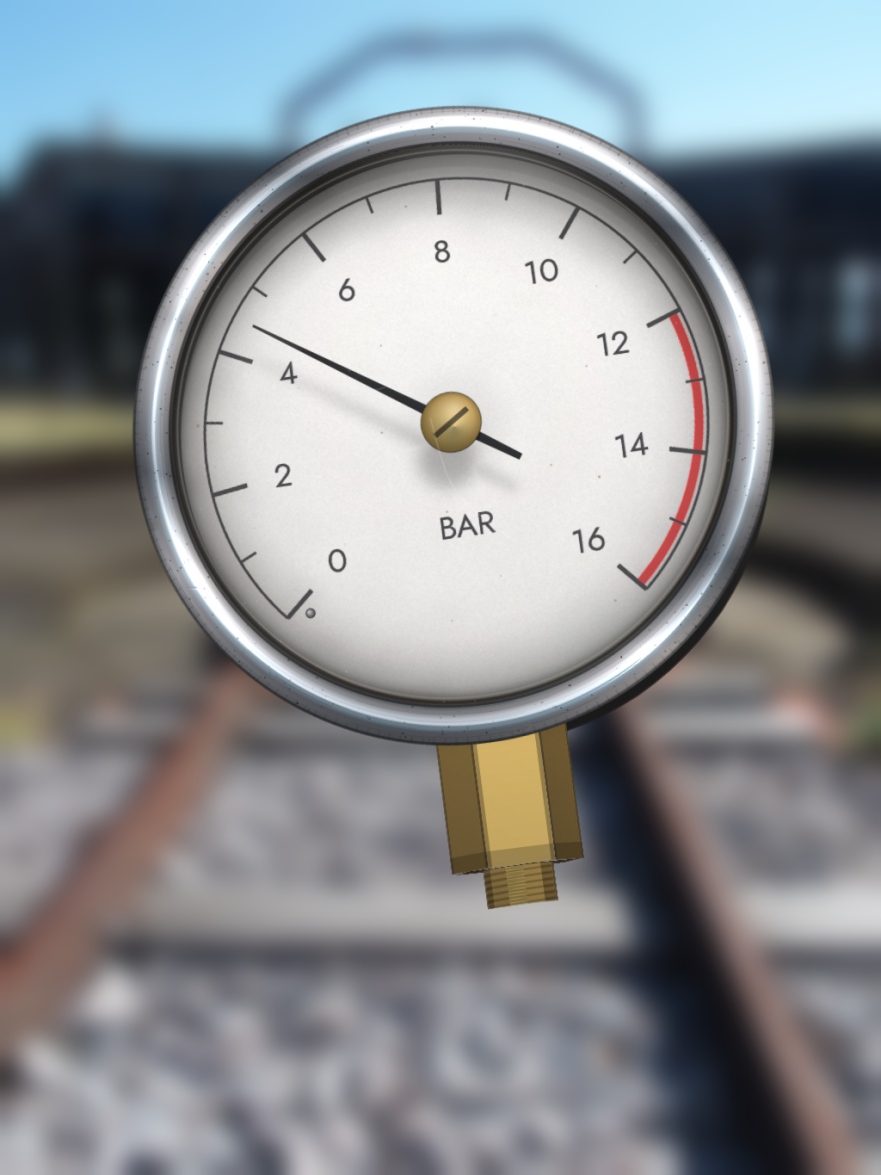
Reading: 4.5 (bar)
